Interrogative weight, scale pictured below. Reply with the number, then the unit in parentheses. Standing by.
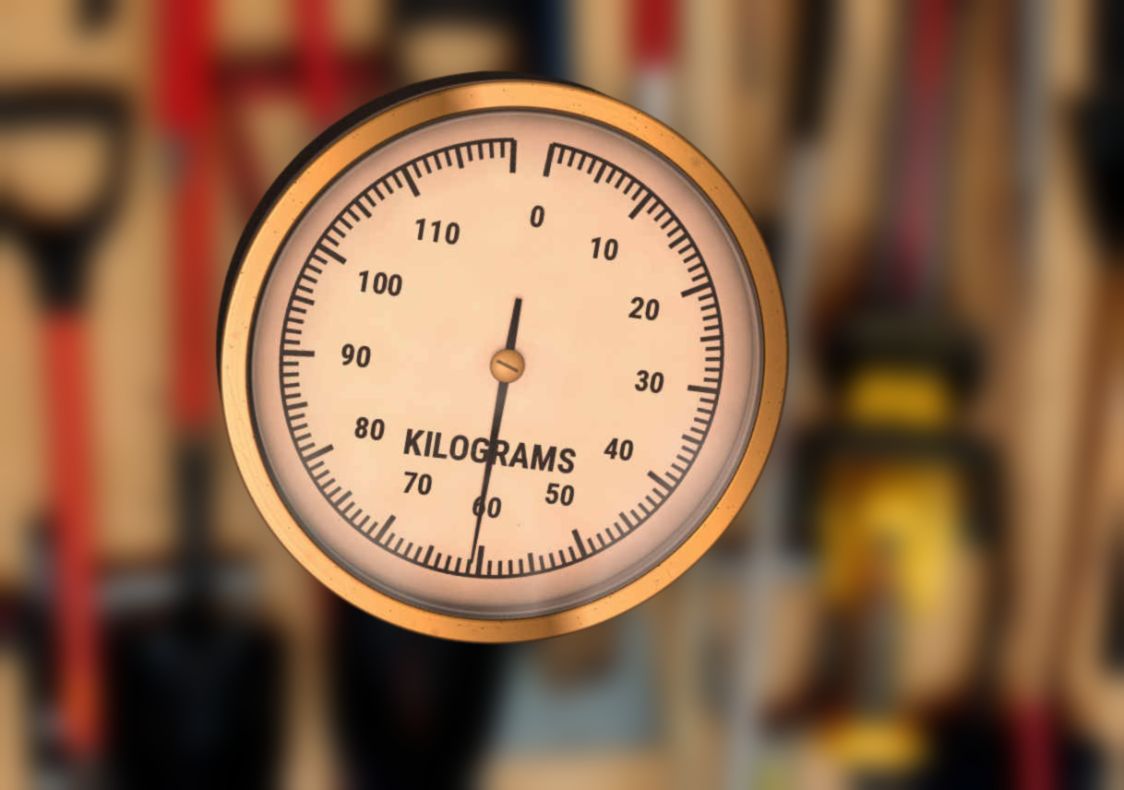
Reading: 61 (kg)
